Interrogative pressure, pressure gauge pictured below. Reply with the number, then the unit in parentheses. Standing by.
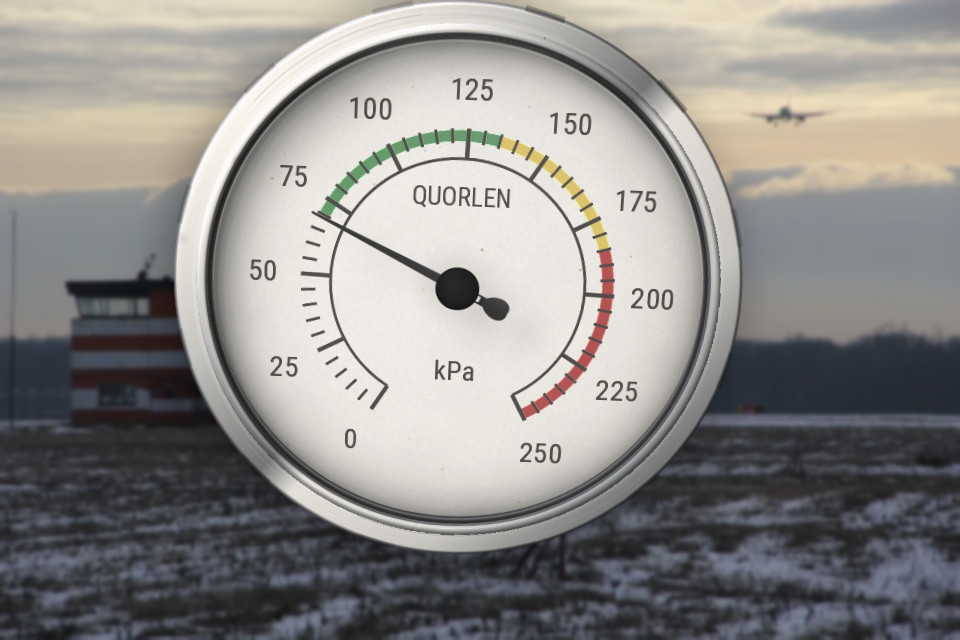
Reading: 70 (kPa)
